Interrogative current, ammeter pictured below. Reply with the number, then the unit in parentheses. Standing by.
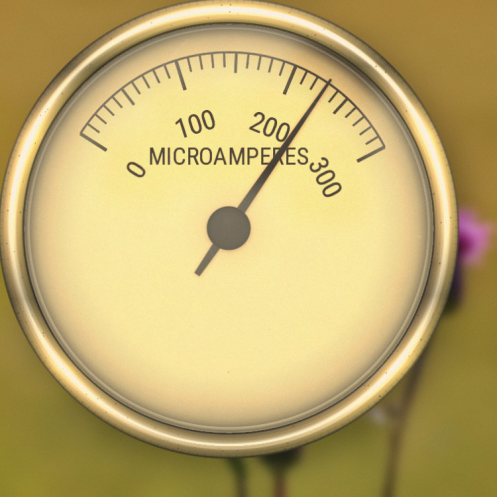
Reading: 230 (µA)
